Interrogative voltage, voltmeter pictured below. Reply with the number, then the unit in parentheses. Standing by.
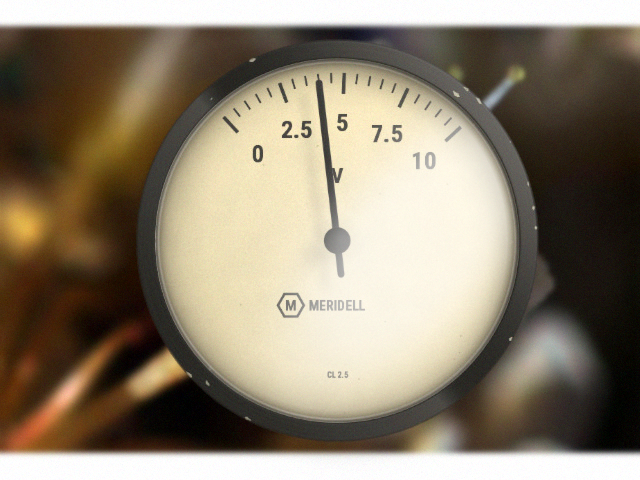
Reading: 4 (V)
